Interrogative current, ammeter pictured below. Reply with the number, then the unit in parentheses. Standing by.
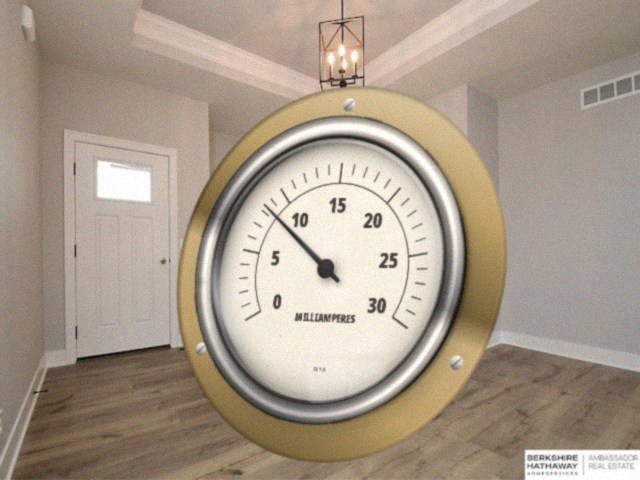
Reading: 8.5 (mA)
